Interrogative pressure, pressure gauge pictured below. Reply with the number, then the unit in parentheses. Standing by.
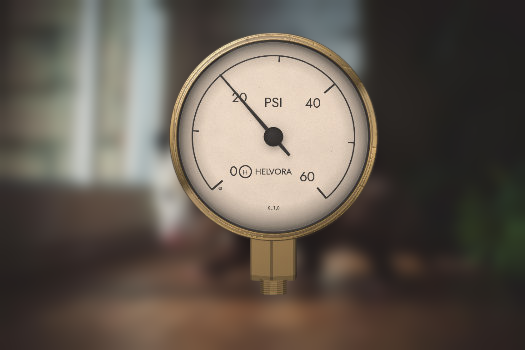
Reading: 20 (psi)
